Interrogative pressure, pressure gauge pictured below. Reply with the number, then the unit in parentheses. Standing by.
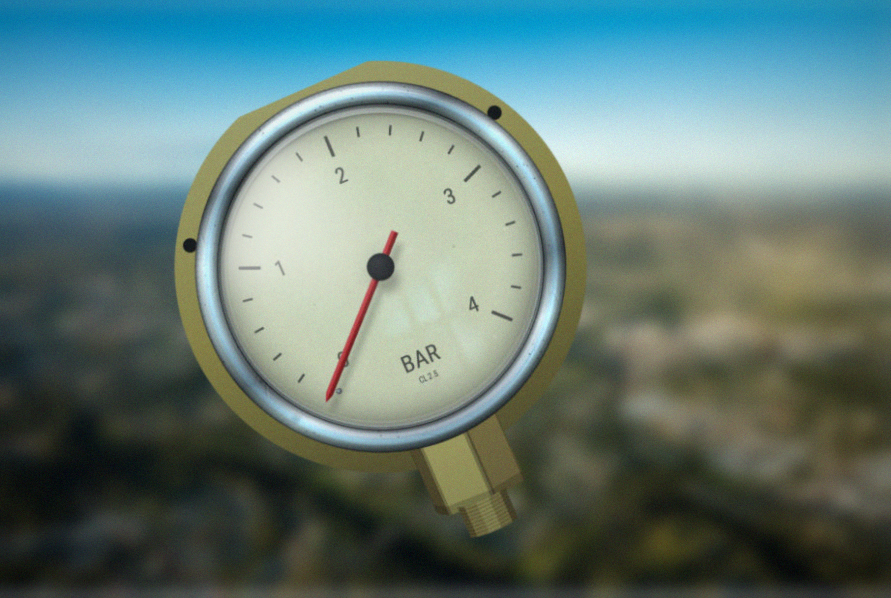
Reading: 0 (bar)
